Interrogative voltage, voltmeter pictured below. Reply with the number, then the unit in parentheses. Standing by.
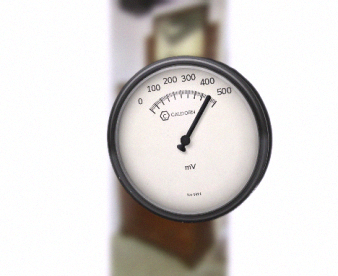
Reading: 450 (mV)
